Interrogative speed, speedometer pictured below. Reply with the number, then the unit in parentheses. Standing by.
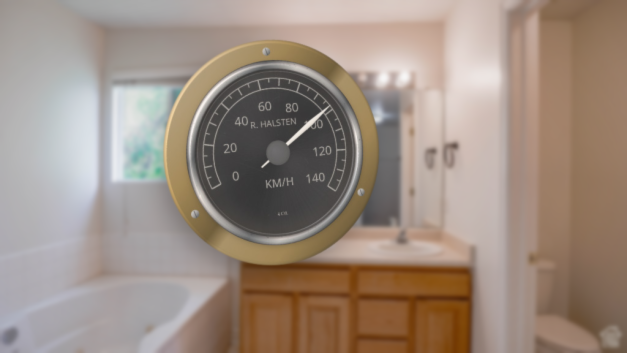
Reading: 97.5 (km/h)
